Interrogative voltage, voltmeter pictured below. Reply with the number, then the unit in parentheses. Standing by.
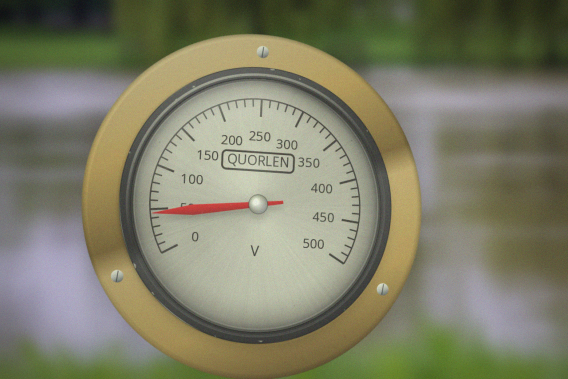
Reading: 45 (V)
